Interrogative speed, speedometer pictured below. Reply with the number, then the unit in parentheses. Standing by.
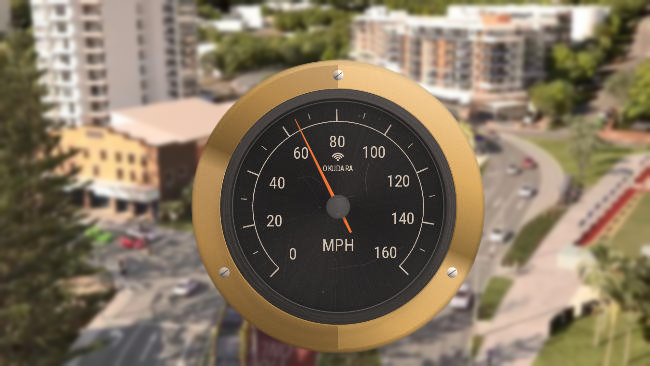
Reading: 65 (mph)
